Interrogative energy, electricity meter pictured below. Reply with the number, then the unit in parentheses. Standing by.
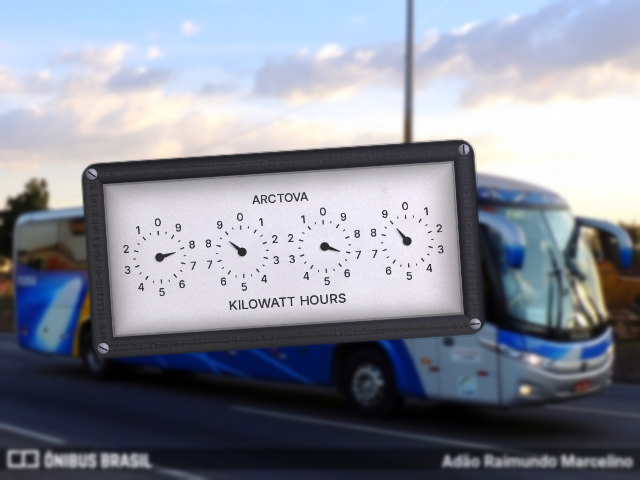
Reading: 7869 (kWh)
